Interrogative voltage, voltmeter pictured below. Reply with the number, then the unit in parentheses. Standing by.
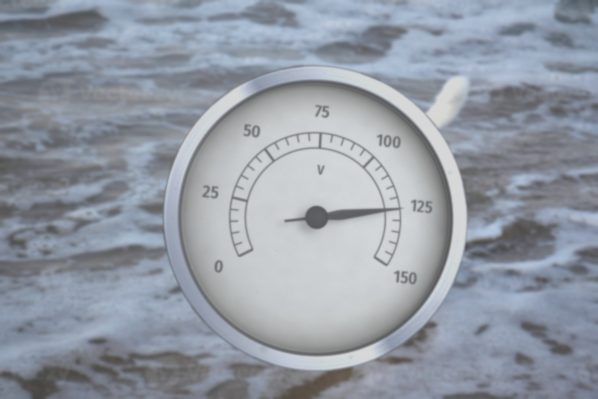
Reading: 125 (V)
